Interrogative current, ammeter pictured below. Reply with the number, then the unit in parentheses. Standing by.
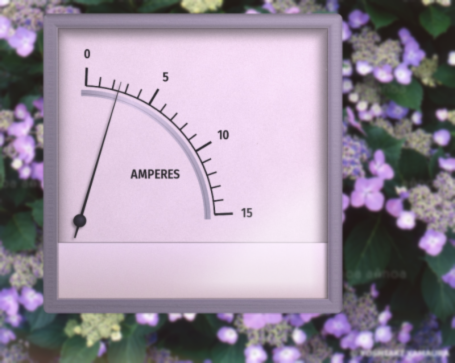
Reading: 2.5 (A)
